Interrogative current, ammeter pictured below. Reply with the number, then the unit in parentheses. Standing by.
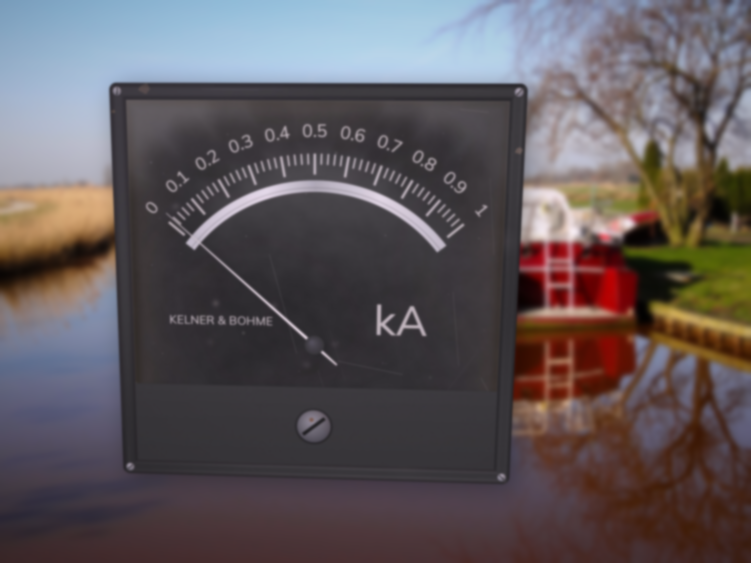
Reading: 0.02 (kA)
